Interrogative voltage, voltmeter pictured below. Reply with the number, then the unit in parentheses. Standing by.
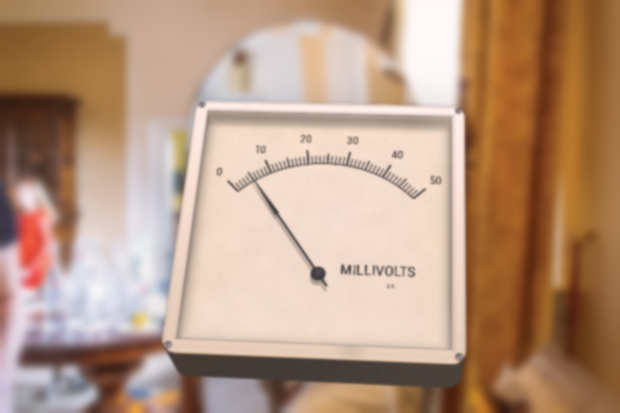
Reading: 5 (mV)
